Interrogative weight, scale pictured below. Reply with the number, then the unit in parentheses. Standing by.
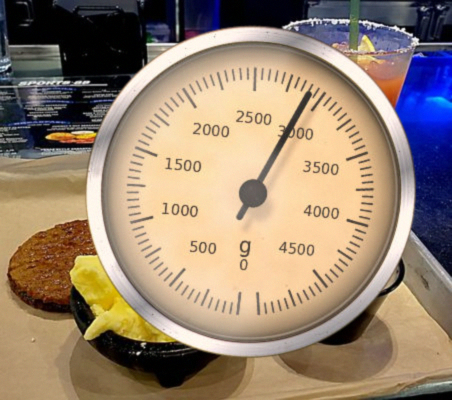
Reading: 2900 (g)
